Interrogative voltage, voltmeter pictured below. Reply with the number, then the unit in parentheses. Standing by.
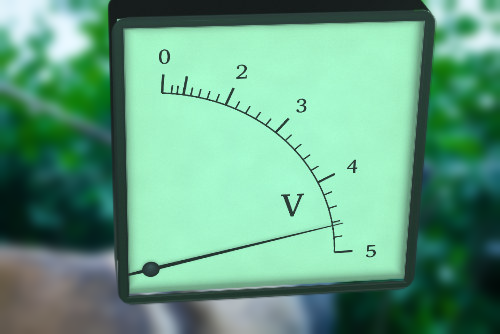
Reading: 4.6 (V)
